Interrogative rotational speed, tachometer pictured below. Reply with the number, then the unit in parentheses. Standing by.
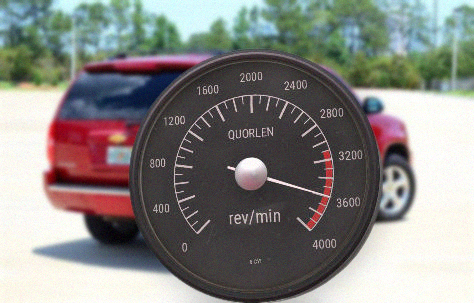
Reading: 3600 (rpm)
